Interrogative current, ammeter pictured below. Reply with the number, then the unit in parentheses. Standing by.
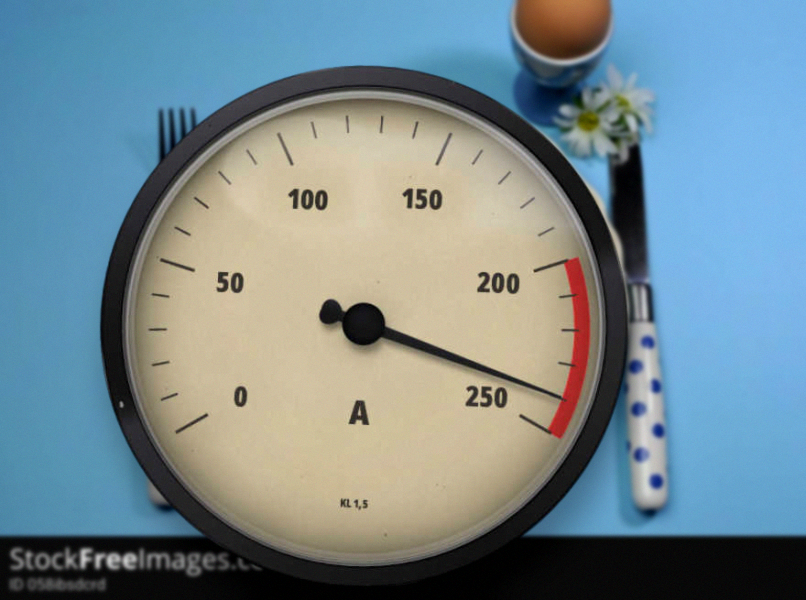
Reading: 240 (A)
